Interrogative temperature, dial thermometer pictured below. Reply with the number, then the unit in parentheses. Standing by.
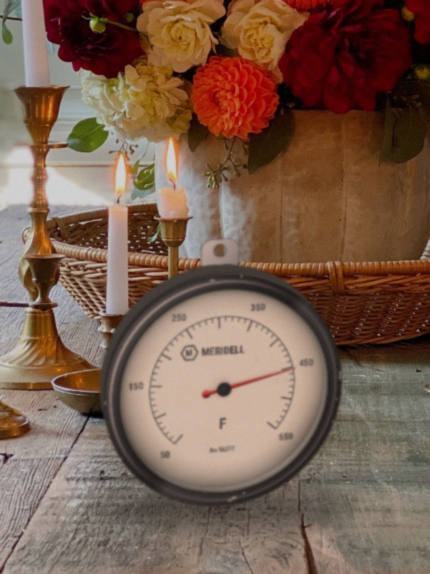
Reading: 450 (°F)
